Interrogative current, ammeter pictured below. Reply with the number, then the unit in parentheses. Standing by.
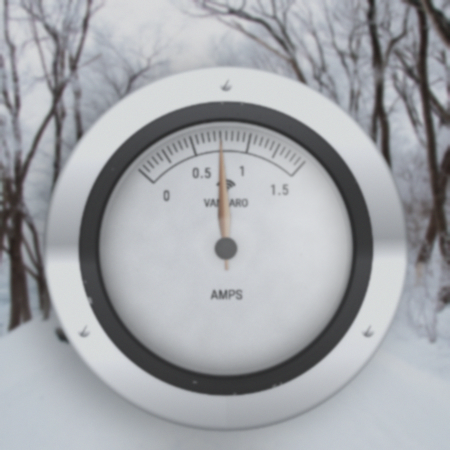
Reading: 0.75 (A)
